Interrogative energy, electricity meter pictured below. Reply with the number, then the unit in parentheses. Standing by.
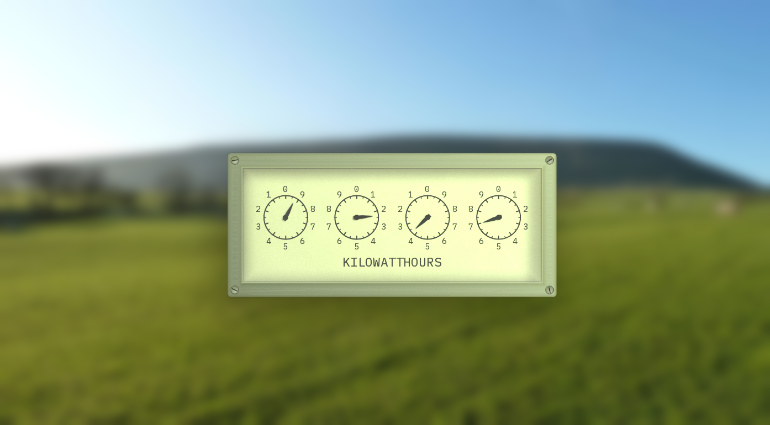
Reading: 9237 (kWh)
